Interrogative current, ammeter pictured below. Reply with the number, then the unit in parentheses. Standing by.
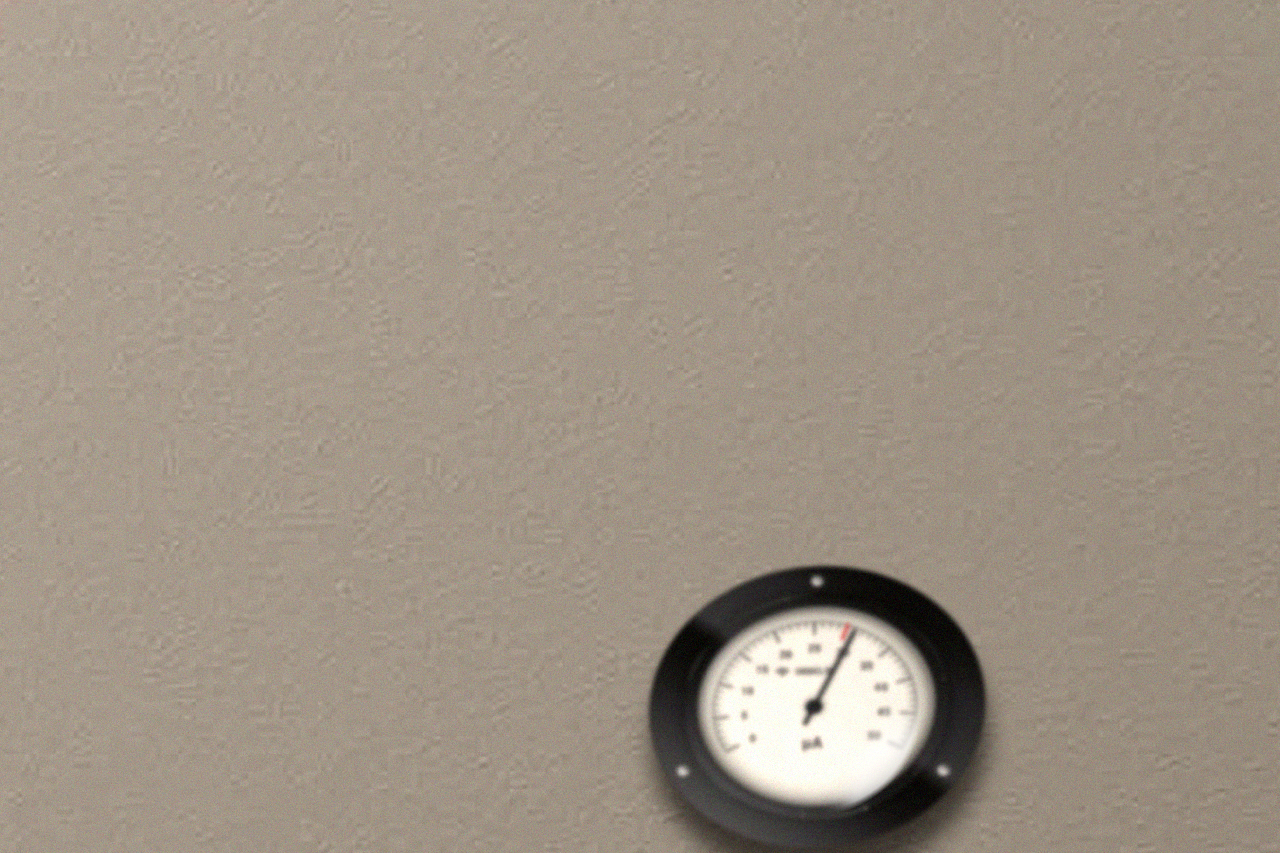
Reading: 30 (µA)
